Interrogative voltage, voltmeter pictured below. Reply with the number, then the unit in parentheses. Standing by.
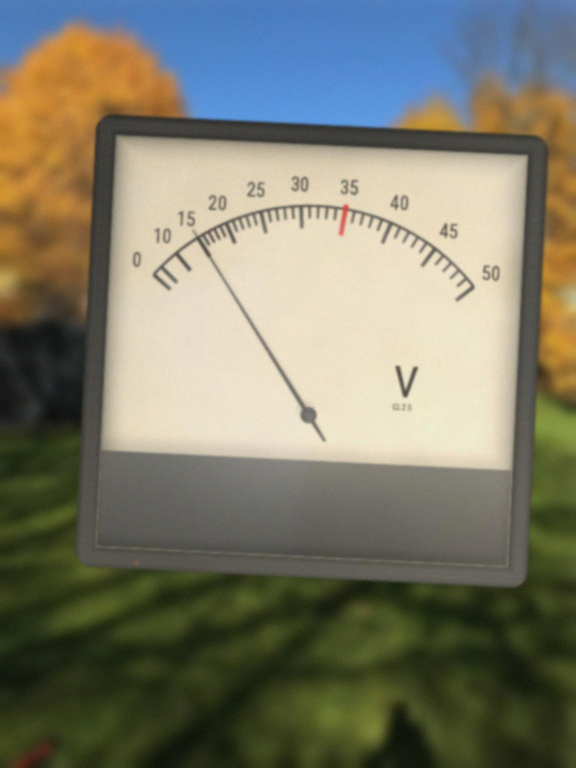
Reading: 15 (V)
